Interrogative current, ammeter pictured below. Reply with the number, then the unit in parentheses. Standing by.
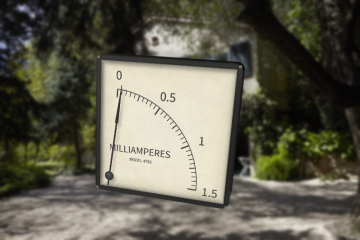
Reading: 0.05 (mA)
